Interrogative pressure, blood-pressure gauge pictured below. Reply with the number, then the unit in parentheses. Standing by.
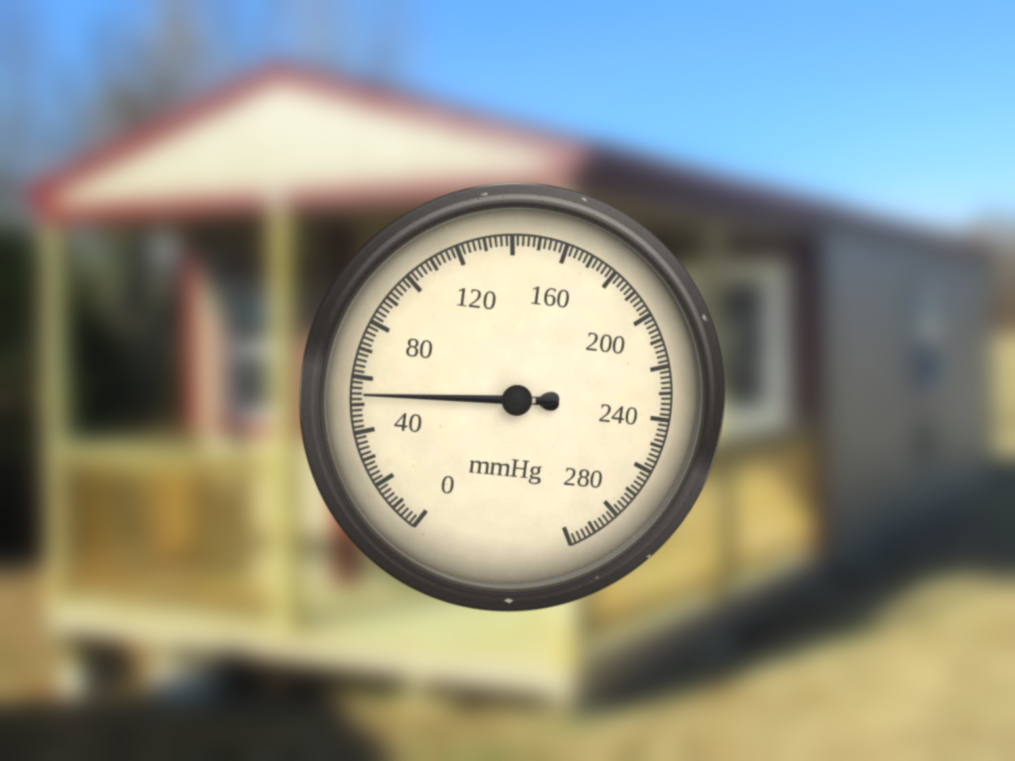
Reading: 54 (mmHg)
